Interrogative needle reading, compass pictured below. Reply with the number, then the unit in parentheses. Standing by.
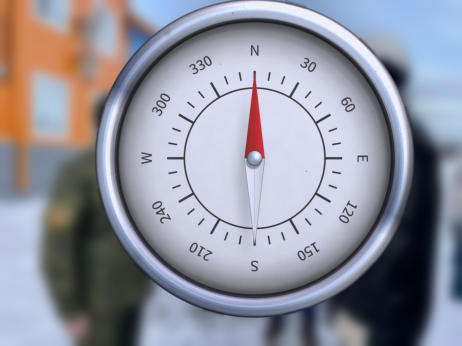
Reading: 0 (°)
